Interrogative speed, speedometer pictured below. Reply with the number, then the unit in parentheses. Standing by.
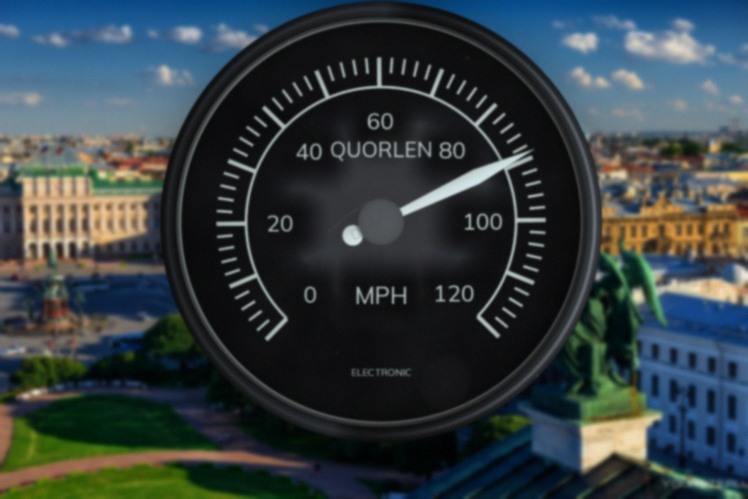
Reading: 89 (mph)
